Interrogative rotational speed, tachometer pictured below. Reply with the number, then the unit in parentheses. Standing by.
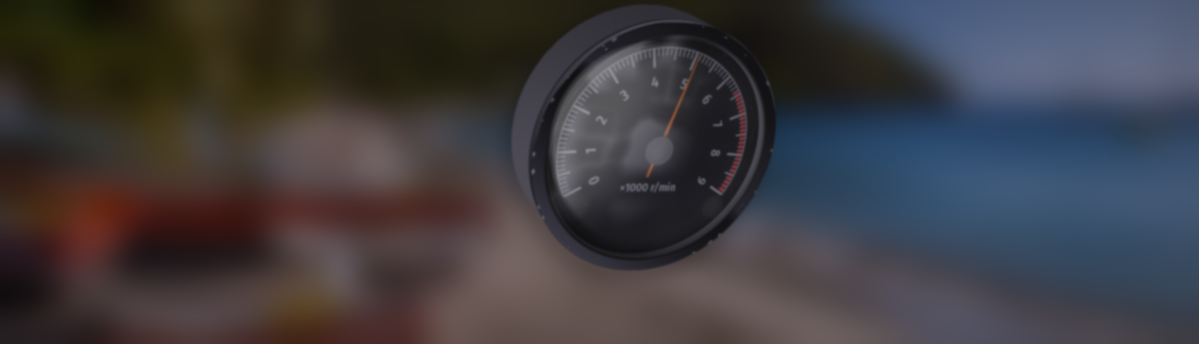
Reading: 5000 (rpm)
